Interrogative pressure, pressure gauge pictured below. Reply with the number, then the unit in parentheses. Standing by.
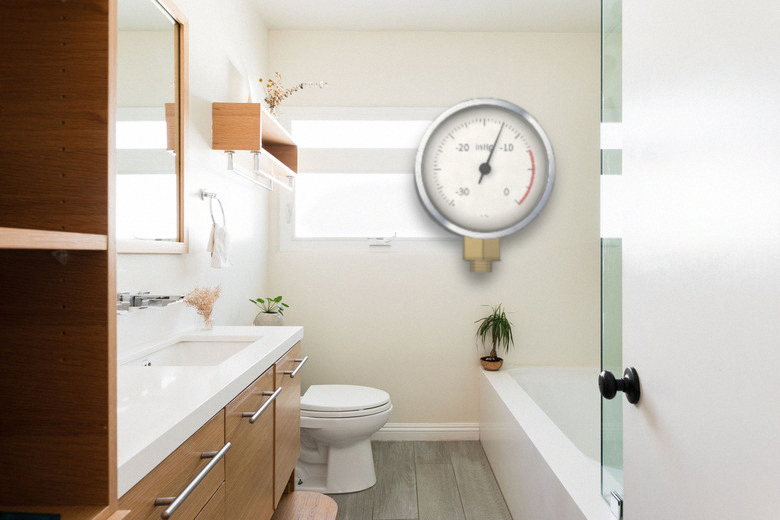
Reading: -12.5 (inHg)
